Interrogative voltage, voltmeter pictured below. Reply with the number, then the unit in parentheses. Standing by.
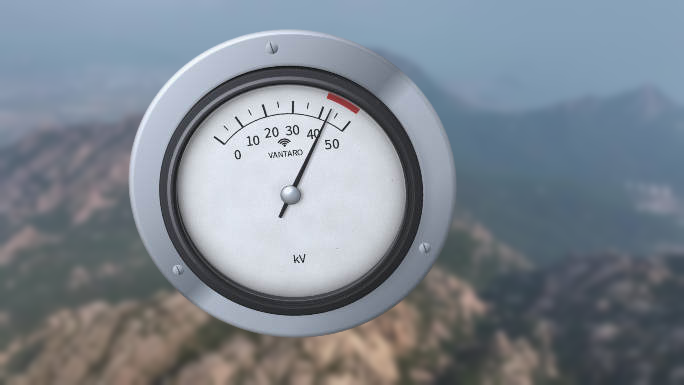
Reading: 42.5 (kV)
